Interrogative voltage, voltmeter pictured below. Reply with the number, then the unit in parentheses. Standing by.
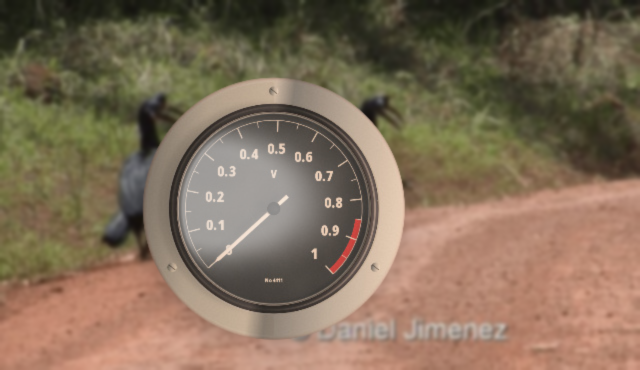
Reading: 0 (V)
